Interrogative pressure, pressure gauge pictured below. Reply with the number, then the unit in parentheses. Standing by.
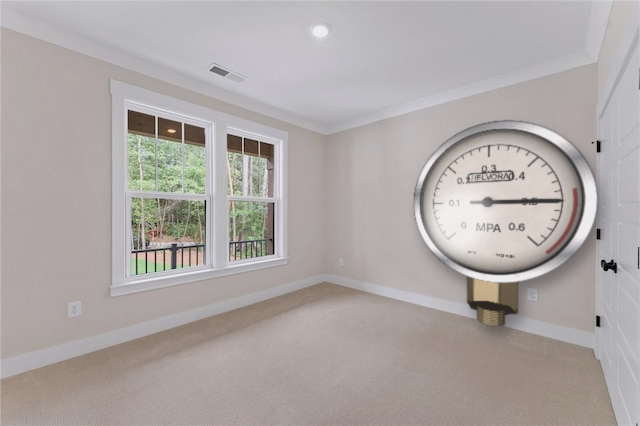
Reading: 0.5 (MPa)
